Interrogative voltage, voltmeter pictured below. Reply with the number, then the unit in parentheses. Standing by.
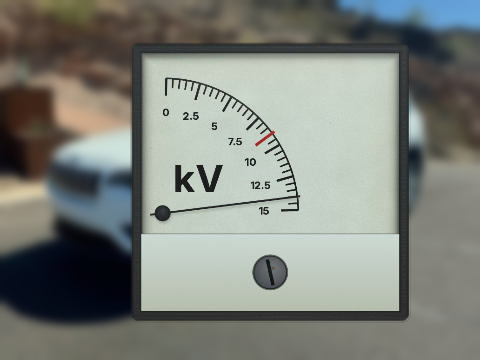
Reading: 14 (kV)
